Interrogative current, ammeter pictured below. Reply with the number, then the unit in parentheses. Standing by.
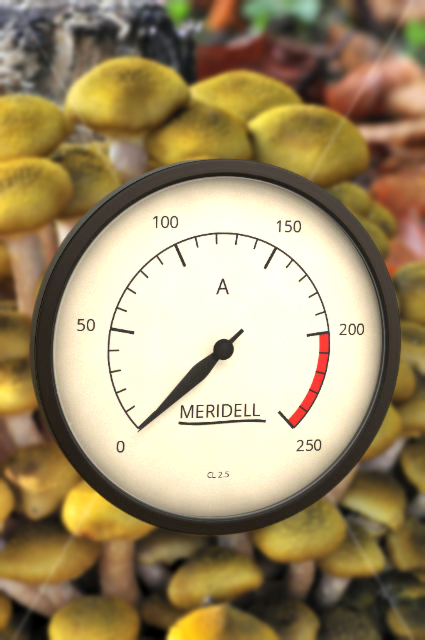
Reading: 0 (A)
